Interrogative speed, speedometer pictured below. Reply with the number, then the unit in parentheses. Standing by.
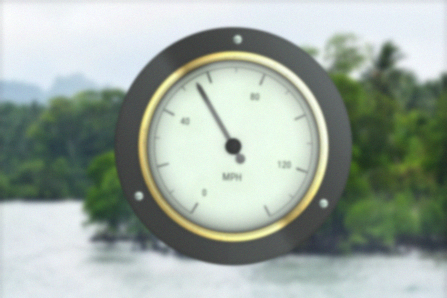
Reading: 55 (mph)
